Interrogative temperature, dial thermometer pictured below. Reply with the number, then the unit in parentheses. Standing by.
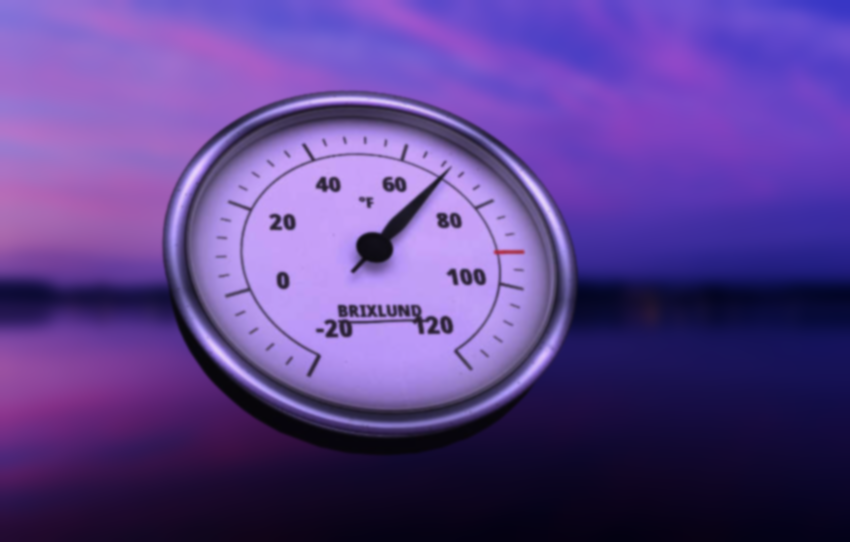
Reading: 70 (°F)
